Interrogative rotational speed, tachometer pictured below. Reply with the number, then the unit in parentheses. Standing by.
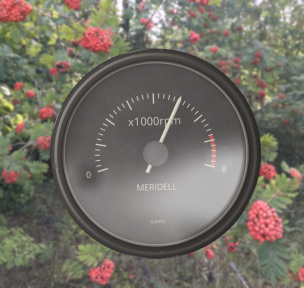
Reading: 5000 (rpm)
